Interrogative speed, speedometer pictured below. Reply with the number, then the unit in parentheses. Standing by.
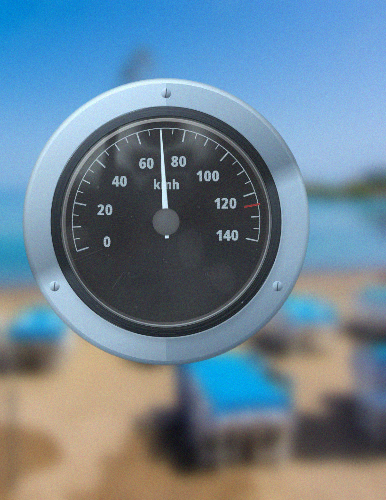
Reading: 70 (km/h)
